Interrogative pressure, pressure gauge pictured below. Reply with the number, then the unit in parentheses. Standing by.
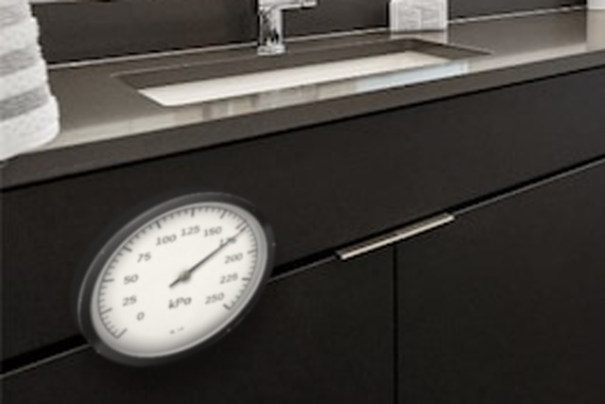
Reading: 175 (kPa)
